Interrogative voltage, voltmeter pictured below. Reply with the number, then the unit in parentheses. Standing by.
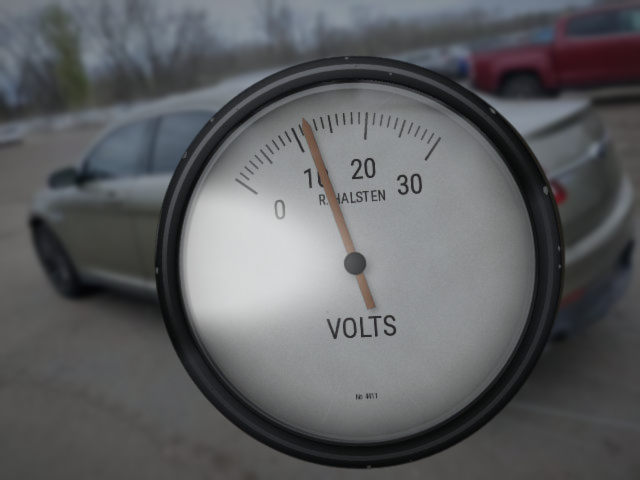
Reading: 12 (V)
